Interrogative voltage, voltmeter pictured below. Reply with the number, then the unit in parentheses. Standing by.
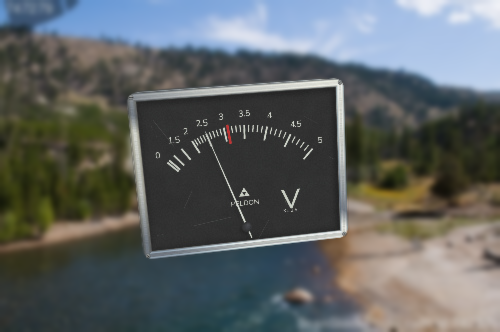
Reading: 2.5 (V)
